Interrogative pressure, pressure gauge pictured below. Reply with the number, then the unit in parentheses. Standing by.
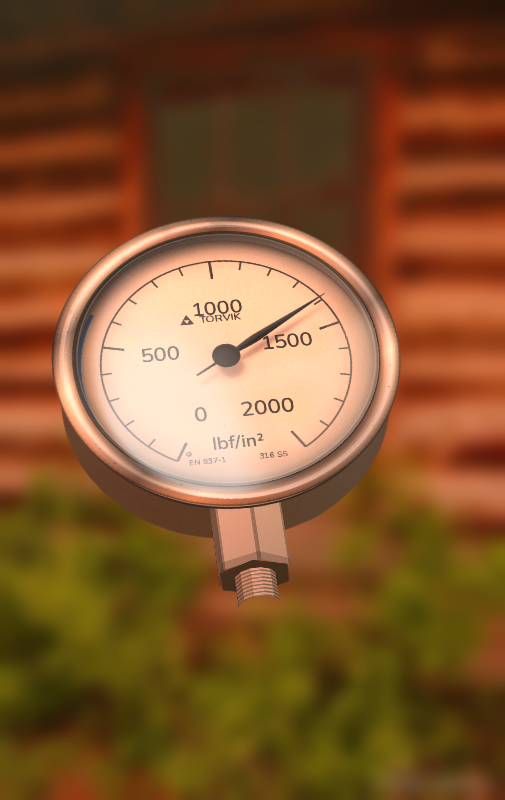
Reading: 1400 (psi)
